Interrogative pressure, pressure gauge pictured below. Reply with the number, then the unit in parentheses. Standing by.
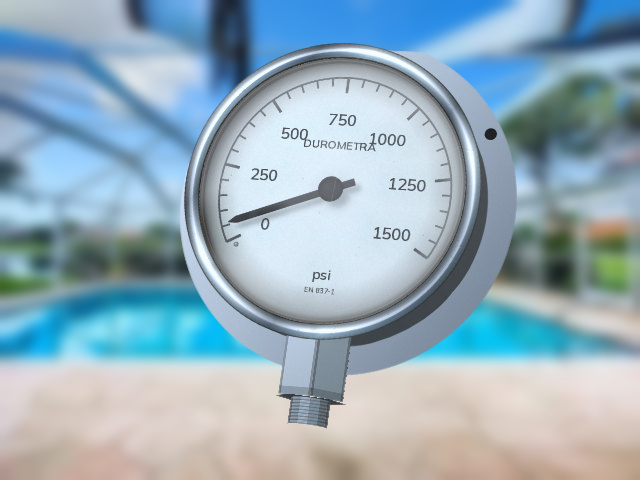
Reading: 50 (psi)
